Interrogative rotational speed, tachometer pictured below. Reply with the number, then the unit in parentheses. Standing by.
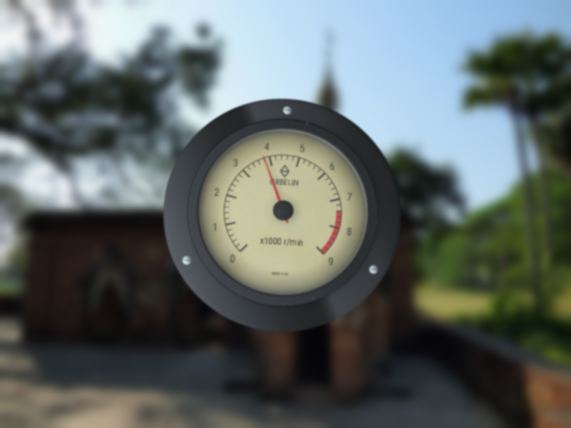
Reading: 3800 (rpm)
